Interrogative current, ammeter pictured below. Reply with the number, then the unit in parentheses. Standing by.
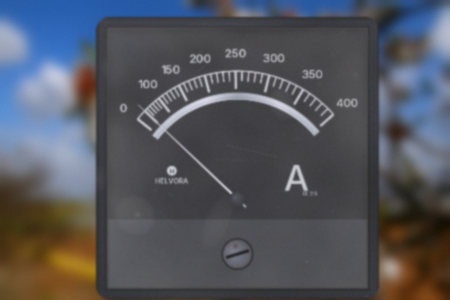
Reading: 50 (A)
